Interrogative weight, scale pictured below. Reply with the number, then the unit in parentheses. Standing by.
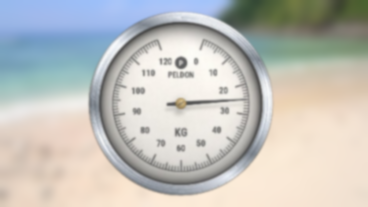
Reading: 25 (kg)
